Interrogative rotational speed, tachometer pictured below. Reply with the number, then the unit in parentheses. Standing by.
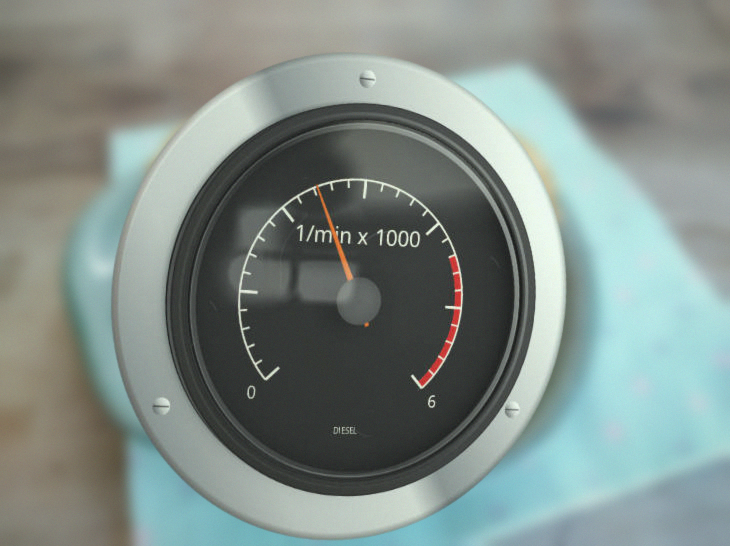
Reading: 2400 (rpm)
